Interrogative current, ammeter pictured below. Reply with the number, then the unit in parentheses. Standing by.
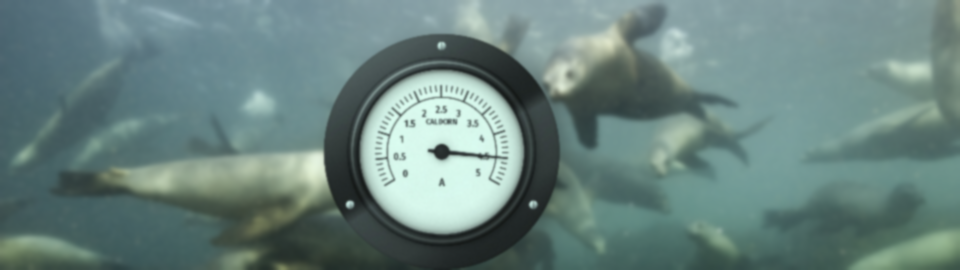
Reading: 4.5 (A)
